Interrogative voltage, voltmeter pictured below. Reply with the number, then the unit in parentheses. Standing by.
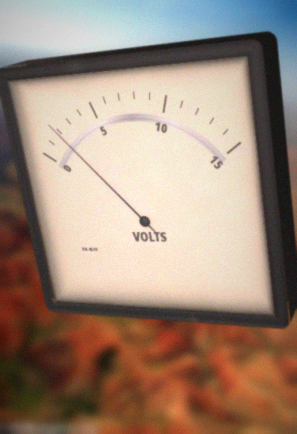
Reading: 2 (V)
